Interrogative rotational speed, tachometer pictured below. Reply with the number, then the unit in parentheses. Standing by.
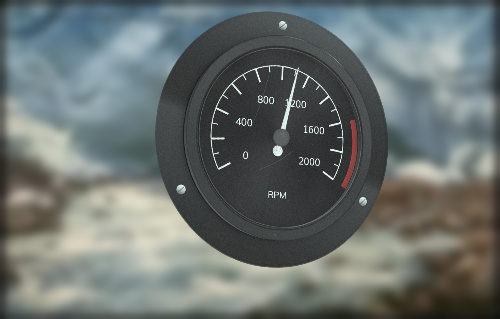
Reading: 1100 (rpm)
